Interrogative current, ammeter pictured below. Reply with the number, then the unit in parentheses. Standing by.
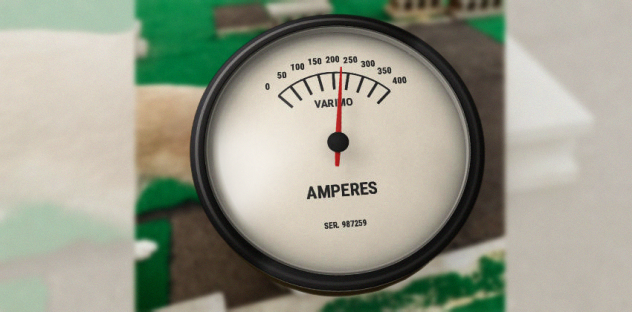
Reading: 225 (A)
